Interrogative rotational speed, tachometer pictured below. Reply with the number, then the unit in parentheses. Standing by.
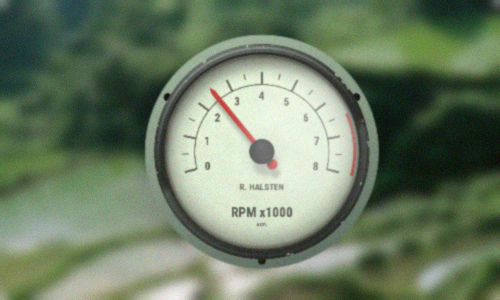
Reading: 2500 (rpm)
